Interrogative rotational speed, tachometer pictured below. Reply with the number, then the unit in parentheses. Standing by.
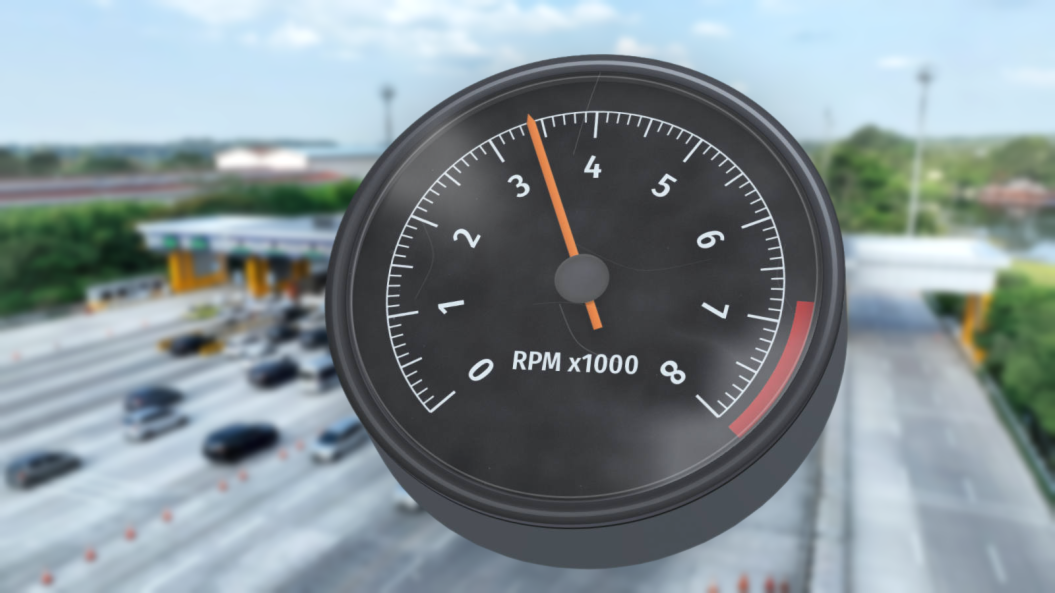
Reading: 3400 (rpm)
